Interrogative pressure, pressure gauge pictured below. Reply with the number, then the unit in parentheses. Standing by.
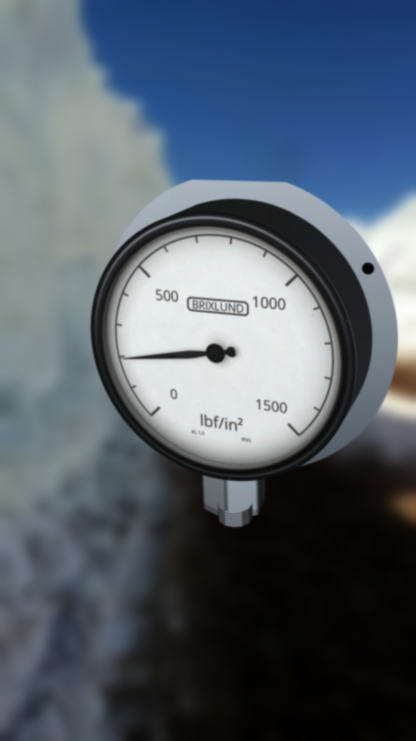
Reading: 200 (psi)
